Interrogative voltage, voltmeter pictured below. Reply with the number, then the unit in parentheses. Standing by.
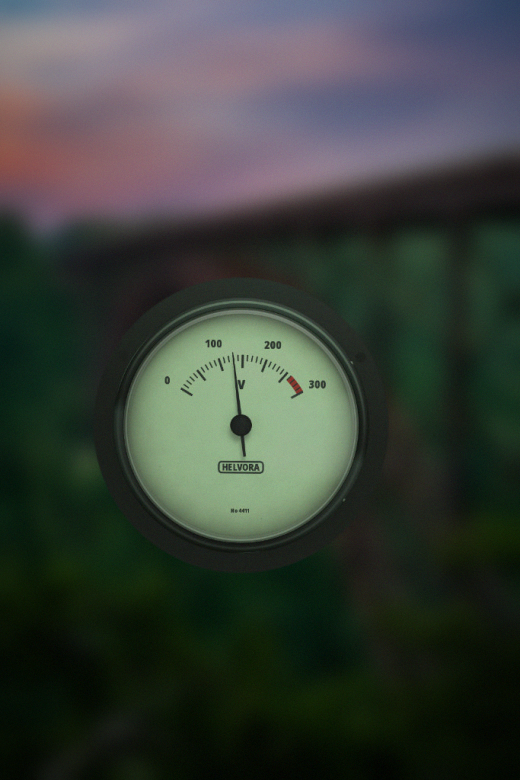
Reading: 130 (V)
